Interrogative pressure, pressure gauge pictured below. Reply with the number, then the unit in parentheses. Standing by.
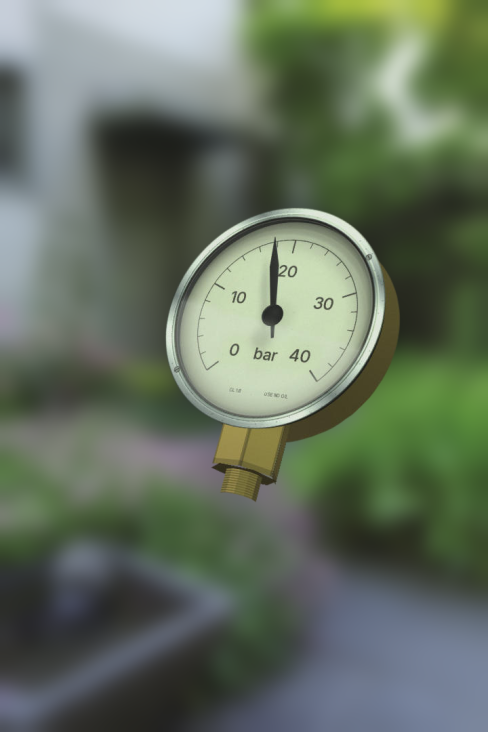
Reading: 18 (bar)
